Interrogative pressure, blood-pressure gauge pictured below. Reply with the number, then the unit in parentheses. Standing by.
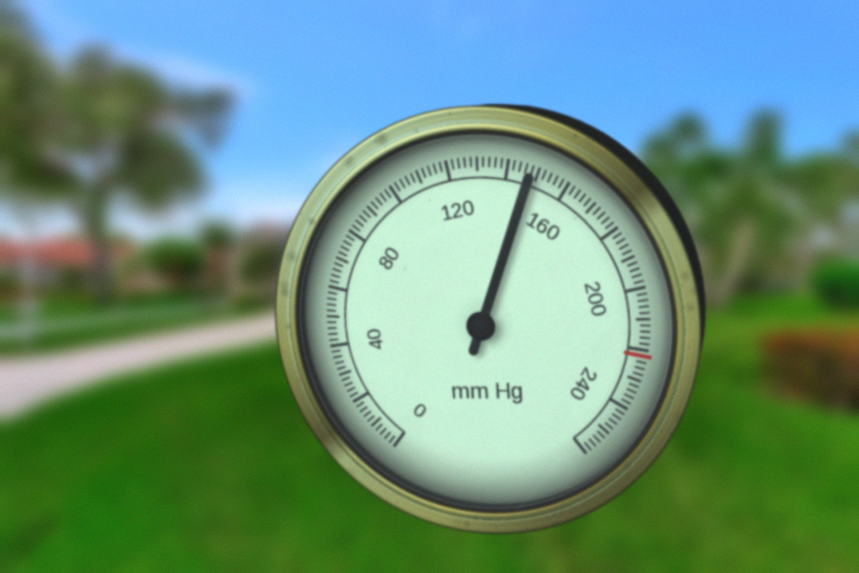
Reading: 148 (mmHg)
